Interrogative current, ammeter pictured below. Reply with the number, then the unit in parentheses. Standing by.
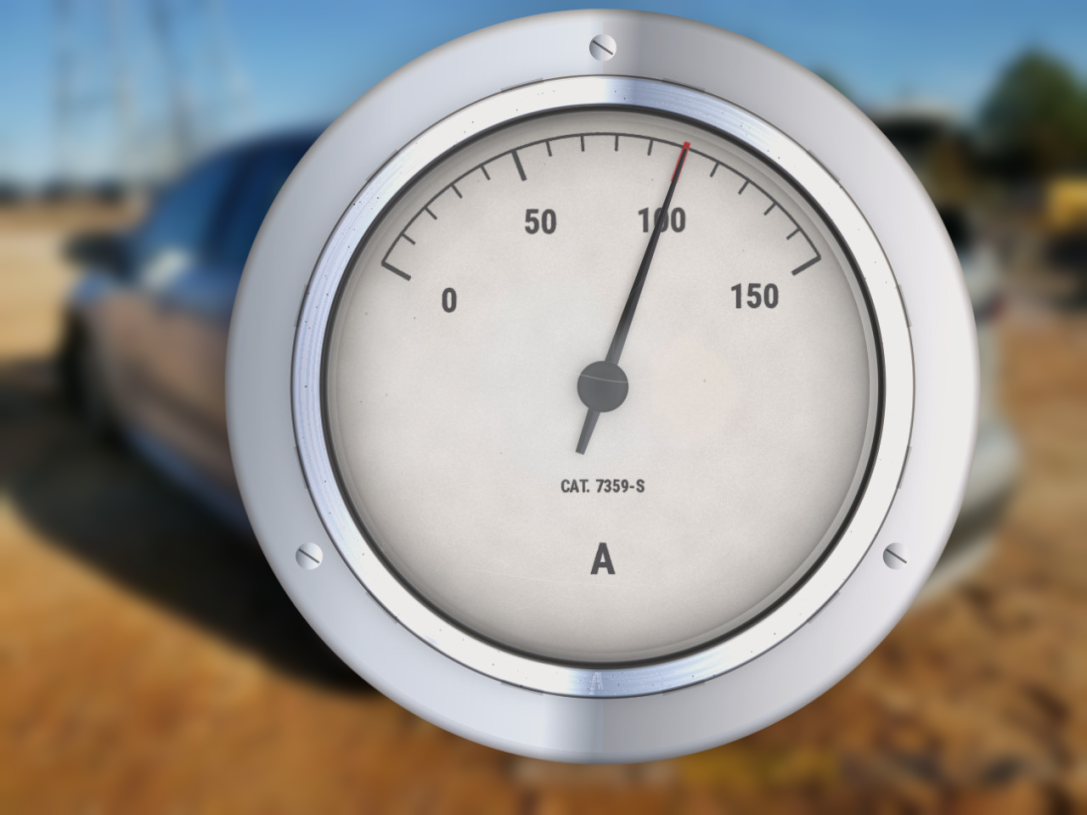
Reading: 100 (A)
